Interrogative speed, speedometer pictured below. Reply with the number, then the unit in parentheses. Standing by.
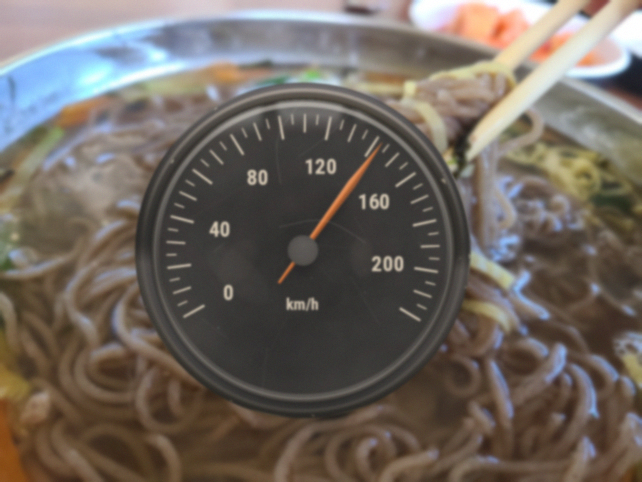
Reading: 142.5 (km/h)
